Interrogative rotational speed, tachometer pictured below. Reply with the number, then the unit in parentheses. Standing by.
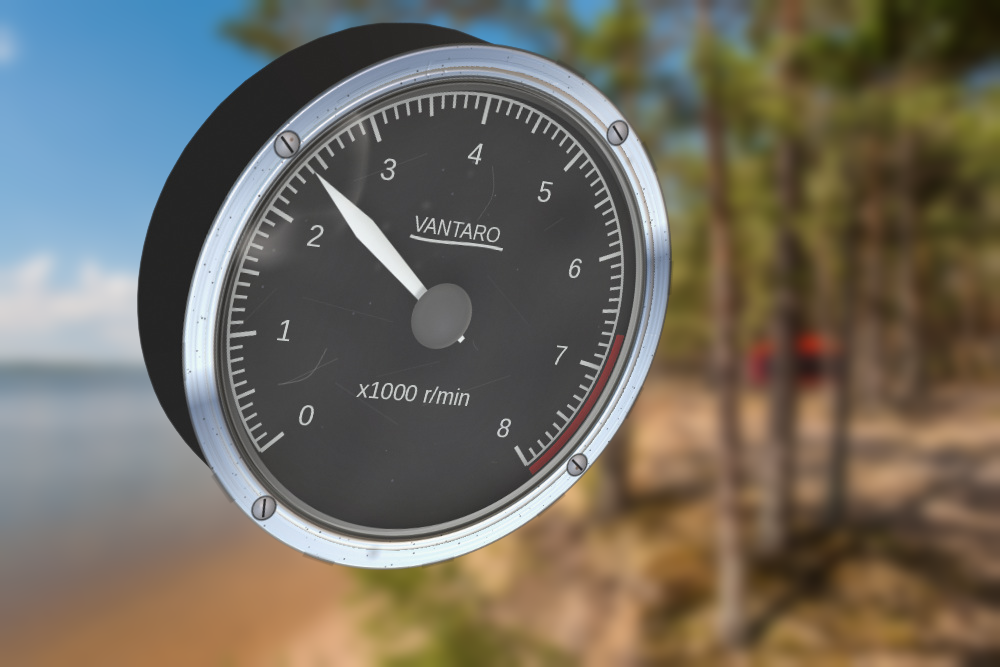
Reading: 2400 (rpm)
